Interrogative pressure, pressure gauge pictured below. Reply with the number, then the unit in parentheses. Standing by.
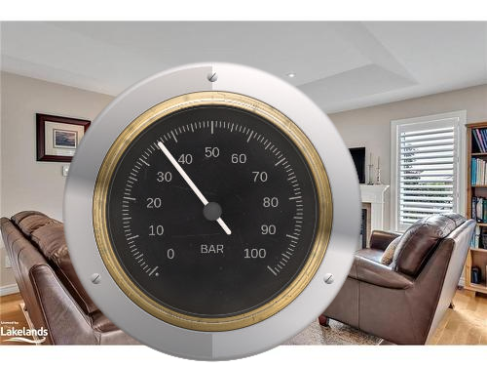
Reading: 36 (bar)
